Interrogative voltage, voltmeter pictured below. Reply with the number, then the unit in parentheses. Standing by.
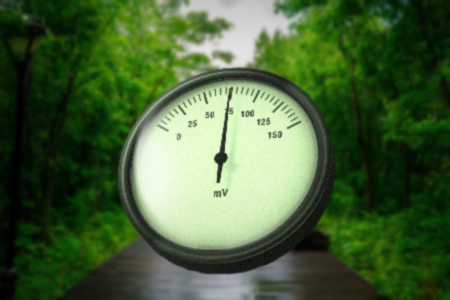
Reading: 75 (mV)
